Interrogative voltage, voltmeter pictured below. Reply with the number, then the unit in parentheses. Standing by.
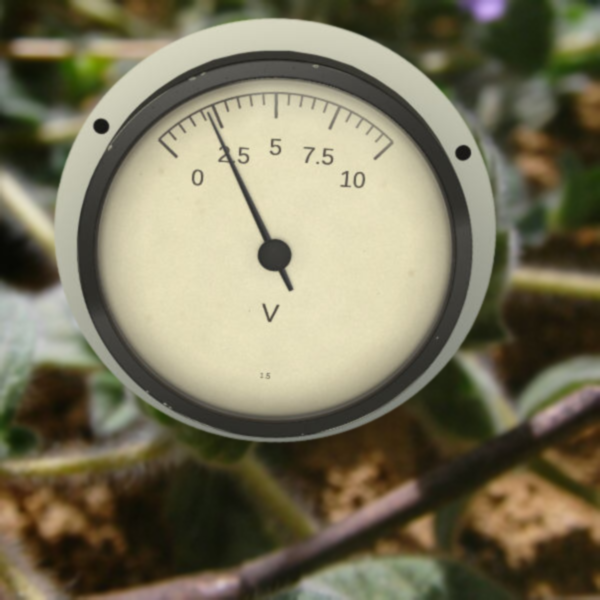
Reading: 2.25 (V)
